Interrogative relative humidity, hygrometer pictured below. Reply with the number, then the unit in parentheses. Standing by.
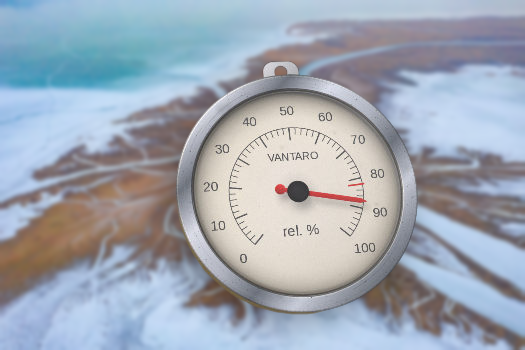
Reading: 88 (%)
